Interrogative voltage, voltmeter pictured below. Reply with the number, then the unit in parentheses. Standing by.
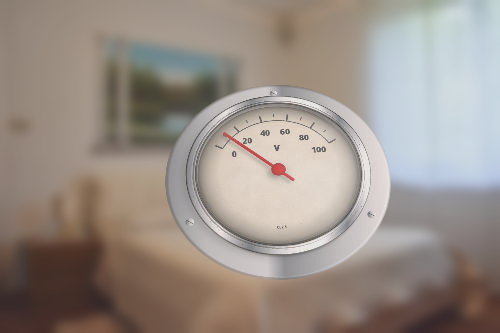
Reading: 10 (V)
